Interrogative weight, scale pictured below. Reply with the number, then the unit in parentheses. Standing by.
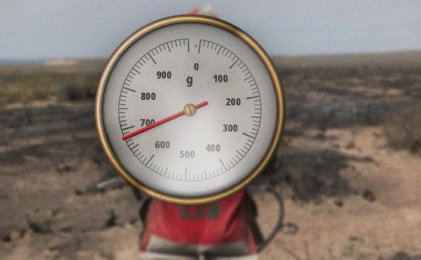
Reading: 680 (g)
